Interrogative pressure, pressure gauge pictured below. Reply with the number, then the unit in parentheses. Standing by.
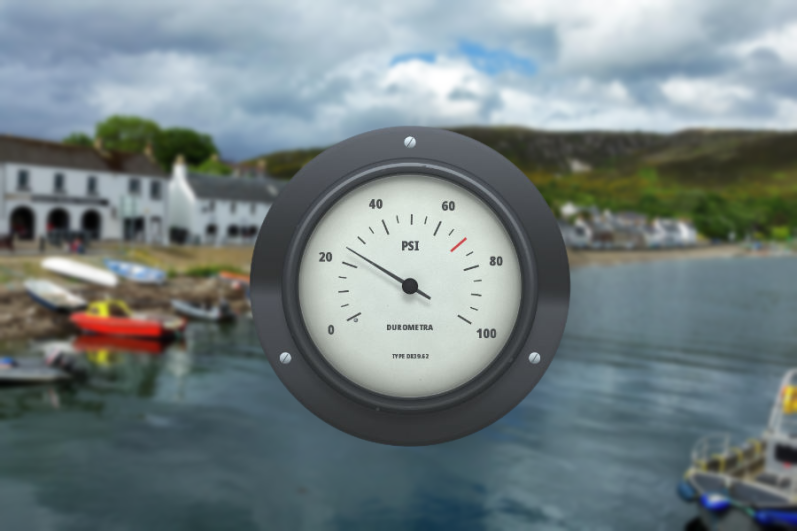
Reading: 25 (psi)
